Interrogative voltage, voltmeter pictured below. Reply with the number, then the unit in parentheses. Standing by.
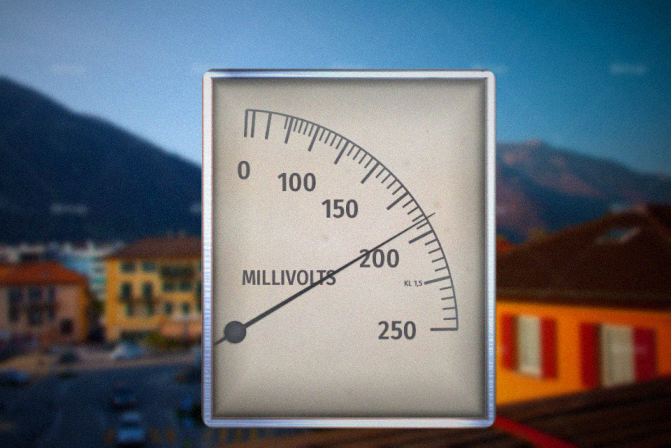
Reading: 192.5 (mV)
